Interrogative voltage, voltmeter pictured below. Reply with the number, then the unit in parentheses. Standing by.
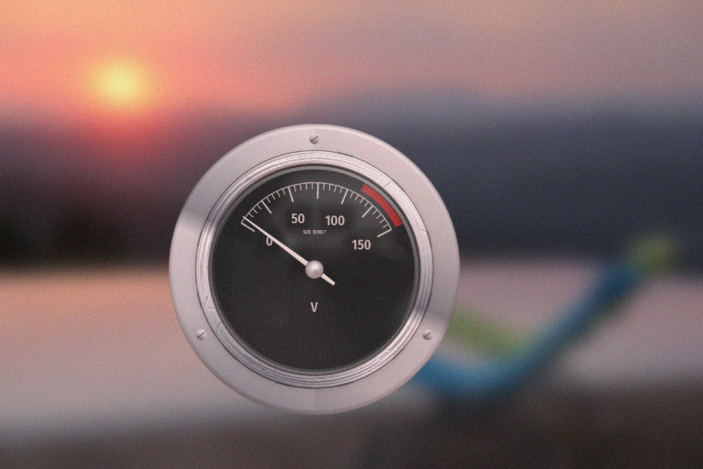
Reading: 5 (V)
